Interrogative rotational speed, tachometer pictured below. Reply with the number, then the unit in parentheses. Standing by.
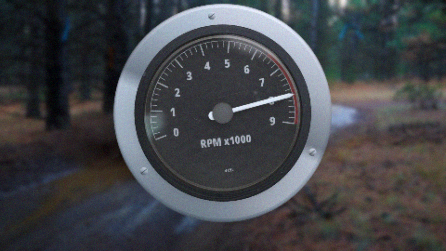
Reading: 8000 (rpm)
